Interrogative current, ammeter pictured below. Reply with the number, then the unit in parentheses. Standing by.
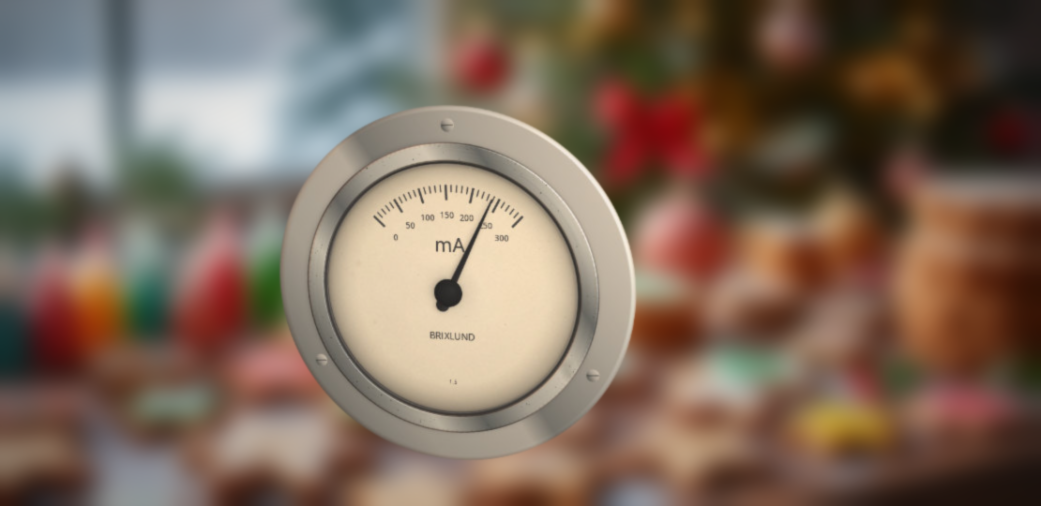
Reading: 240 (mA)
